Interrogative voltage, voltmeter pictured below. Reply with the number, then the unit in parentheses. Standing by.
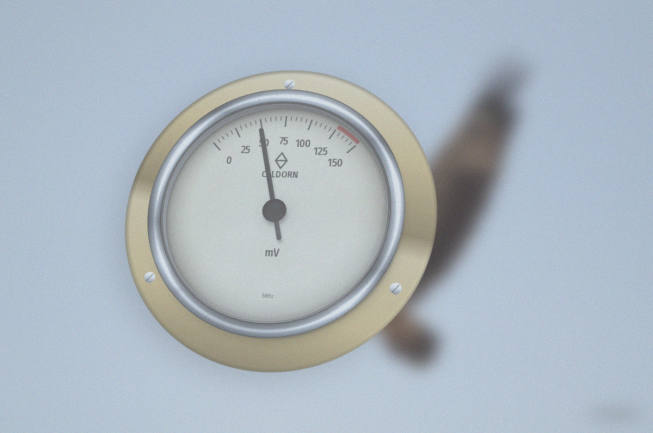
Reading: 50 (mV)
